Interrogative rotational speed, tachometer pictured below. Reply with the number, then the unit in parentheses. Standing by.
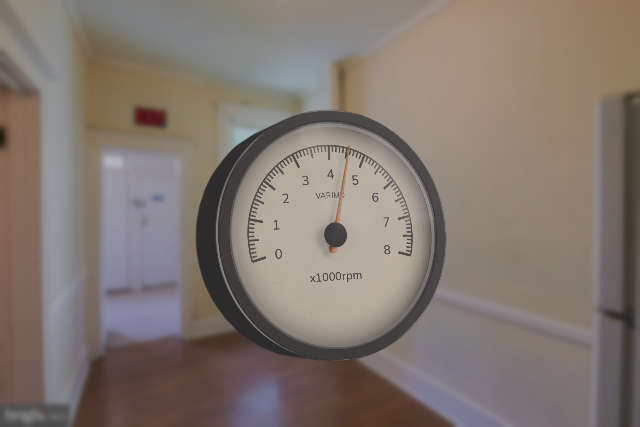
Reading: 4500 (rpm)
